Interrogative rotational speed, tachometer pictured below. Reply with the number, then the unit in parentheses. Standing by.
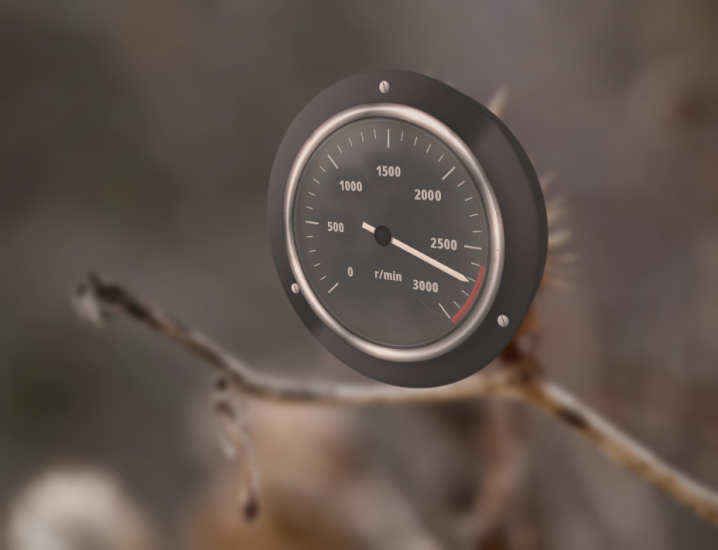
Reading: 2700 (rpm)
